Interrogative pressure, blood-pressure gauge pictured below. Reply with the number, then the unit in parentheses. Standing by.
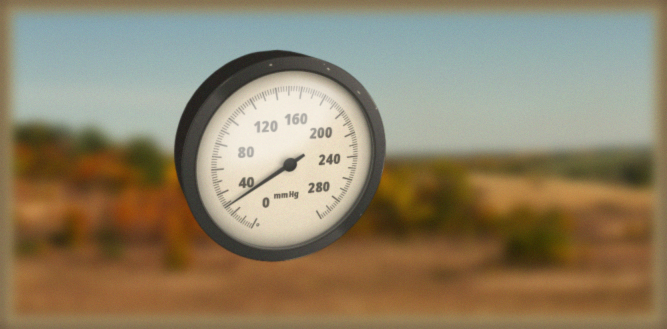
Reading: 30 (mmHg)
